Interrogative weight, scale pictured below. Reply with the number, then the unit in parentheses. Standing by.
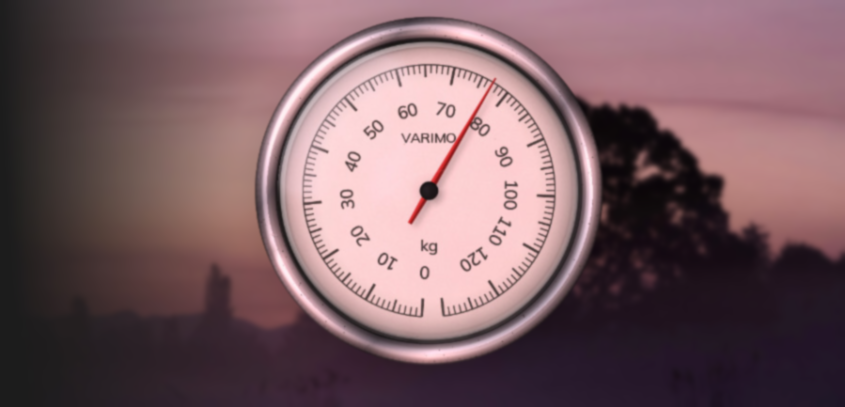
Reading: 77 (kg)
